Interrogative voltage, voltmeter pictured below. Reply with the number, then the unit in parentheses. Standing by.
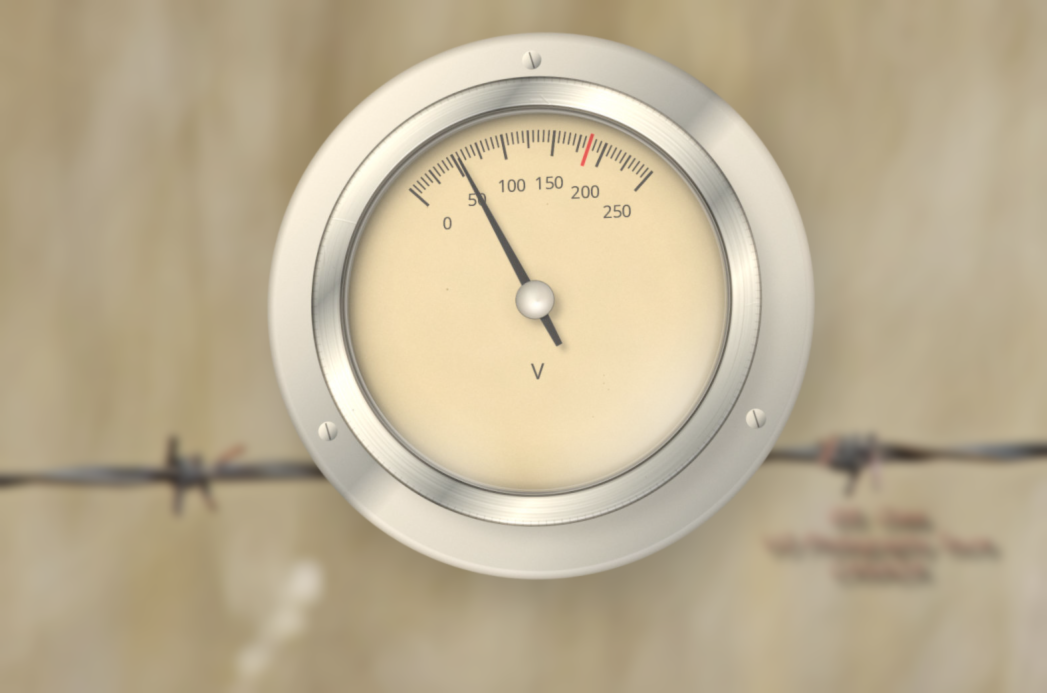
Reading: 55 (V)
